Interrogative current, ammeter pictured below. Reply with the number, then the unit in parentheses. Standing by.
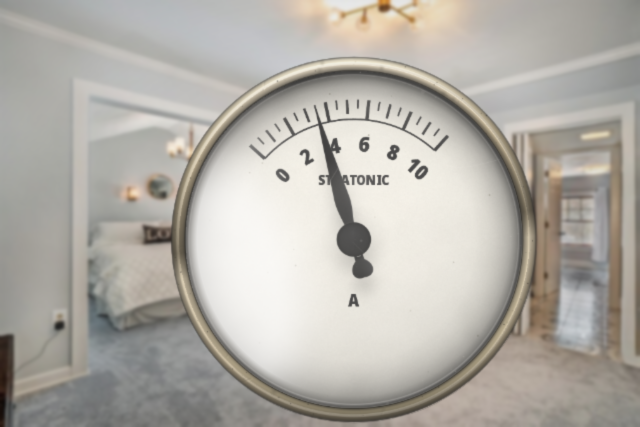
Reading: 3.5 (A)
